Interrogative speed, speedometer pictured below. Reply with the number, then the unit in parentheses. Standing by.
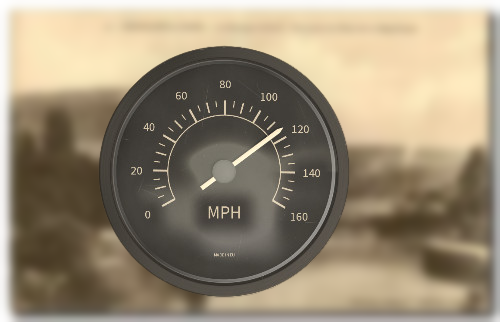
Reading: 115 (mph)
